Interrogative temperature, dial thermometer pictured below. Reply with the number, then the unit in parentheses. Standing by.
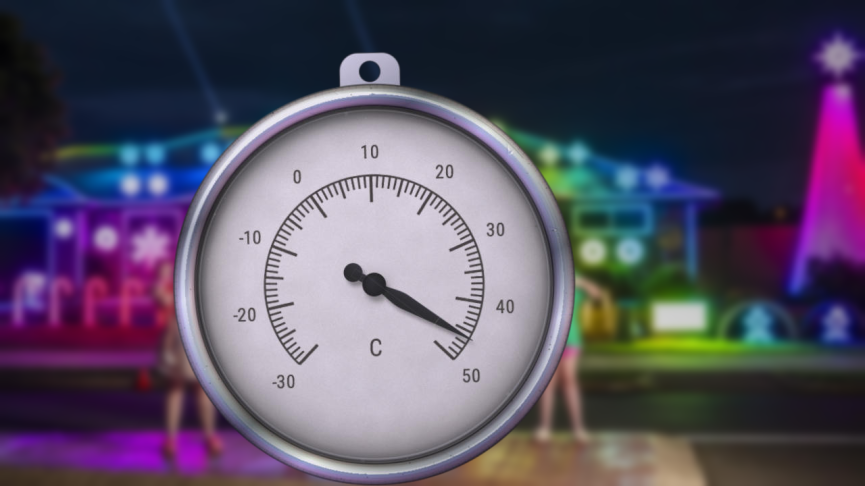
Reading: 46 (°C)
